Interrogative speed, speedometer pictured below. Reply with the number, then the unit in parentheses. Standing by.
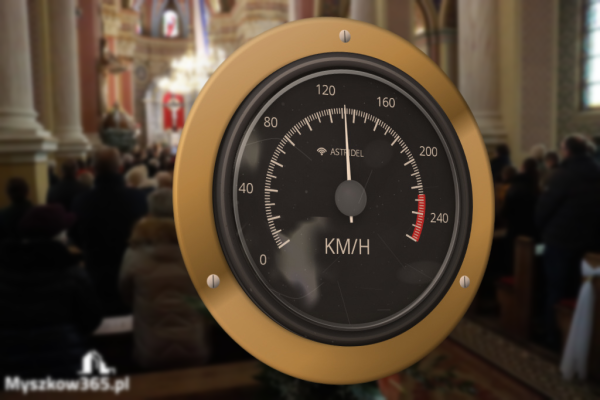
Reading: 130 (km/h)
